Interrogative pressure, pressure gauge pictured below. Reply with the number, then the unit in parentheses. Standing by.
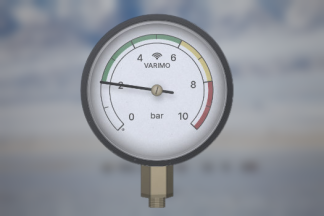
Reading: 2 (bar)
